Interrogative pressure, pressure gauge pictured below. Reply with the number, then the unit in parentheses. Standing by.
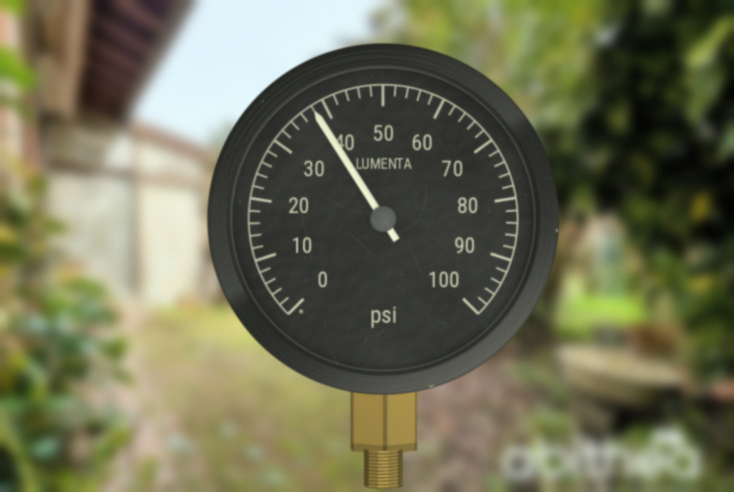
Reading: 38 (psi)
